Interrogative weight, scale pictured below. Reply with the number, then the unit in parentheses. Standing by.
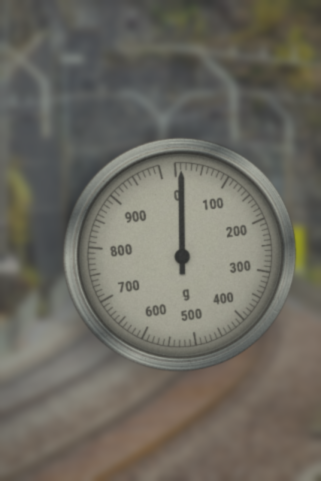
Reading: 10 (g)
